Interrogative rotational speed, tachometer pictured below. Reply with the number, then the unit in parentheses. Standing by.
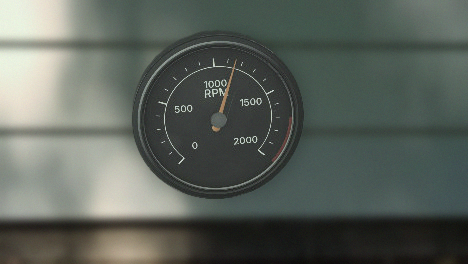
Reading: 1150 (rpm)
